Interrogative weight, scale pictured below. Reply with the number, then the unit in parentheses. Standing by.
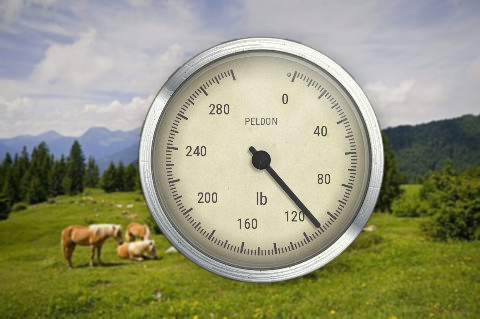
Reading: 110 (lb)
